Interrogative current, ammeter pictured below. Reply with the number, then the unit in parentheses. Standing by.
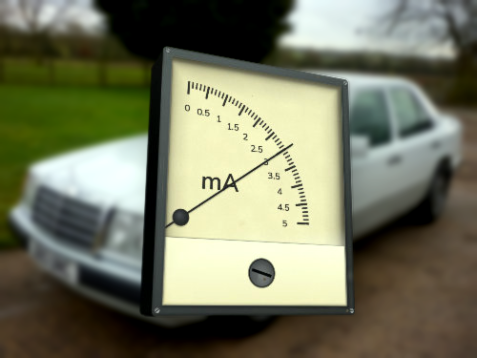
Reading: 3 (mA)
